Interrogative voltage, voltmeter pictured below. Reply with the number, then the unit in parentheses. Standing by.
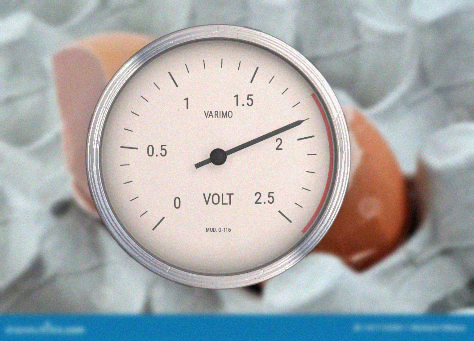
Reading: 1.9 (V)
